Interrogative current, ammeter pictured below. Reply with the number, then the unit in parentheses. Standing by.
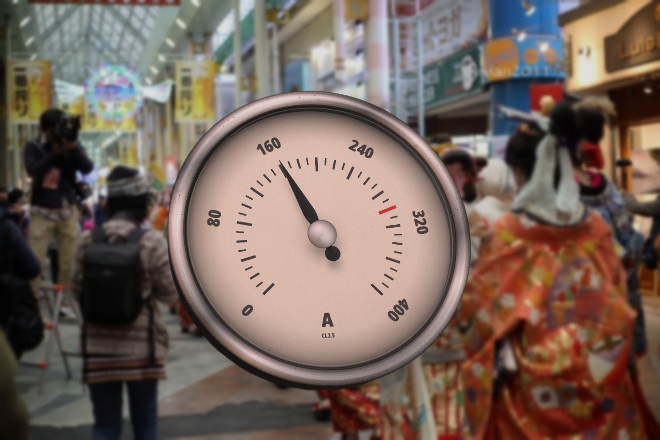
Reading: 160 (A)
